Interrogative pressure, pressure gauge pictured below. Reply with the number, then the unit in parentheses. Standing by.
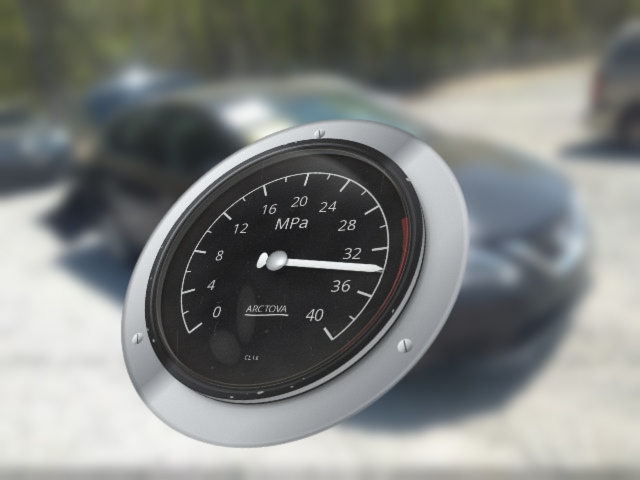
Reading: 34 (MPa)
